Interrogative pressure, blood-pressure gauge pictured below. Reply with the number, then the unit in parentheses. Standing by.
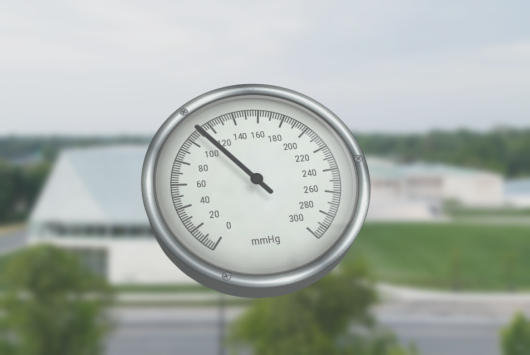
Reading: 110 (mmHg)
